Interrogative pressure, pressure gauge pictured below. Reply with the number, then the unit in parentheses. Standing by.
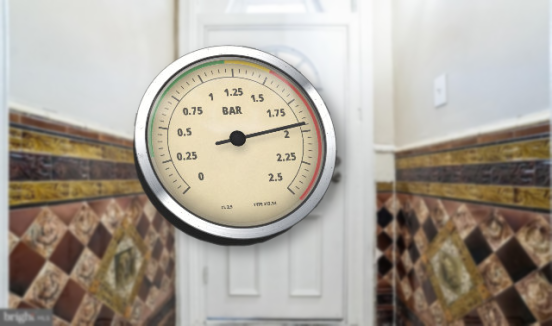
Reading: 1.95 (bar)
